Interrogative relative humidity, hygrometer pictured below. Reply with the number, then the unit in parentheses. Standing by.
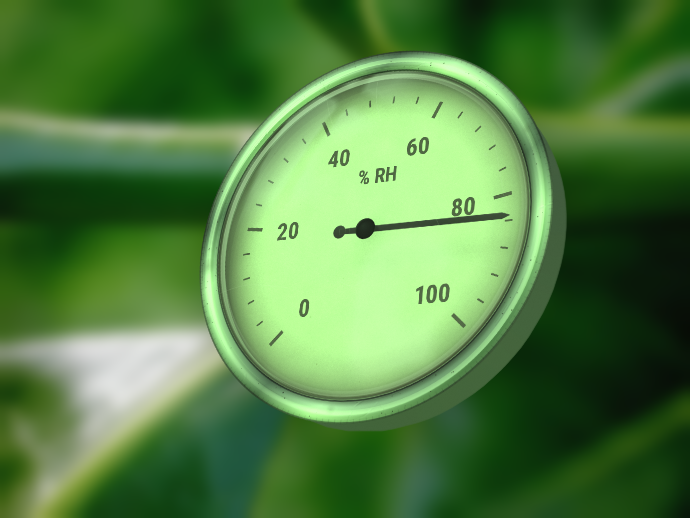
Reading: 84 (%)
